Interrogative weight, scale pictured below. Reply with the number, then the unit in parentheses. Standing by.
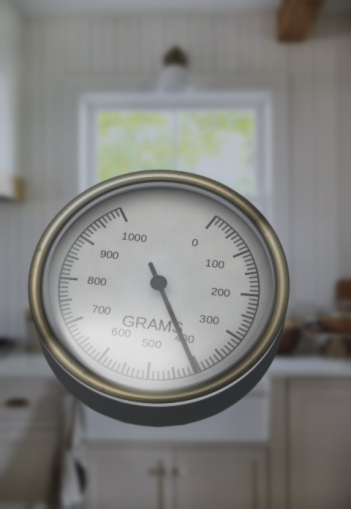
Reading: 410 (g)
